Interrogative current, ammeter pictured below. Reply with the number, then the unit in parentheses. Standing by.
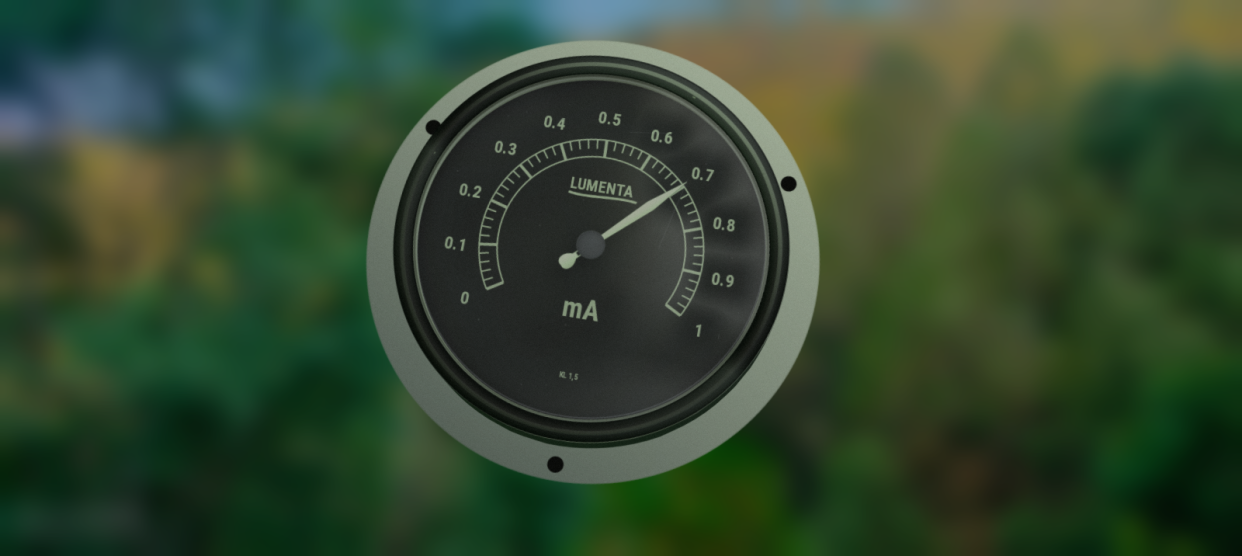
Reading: 0.7 (mA)
